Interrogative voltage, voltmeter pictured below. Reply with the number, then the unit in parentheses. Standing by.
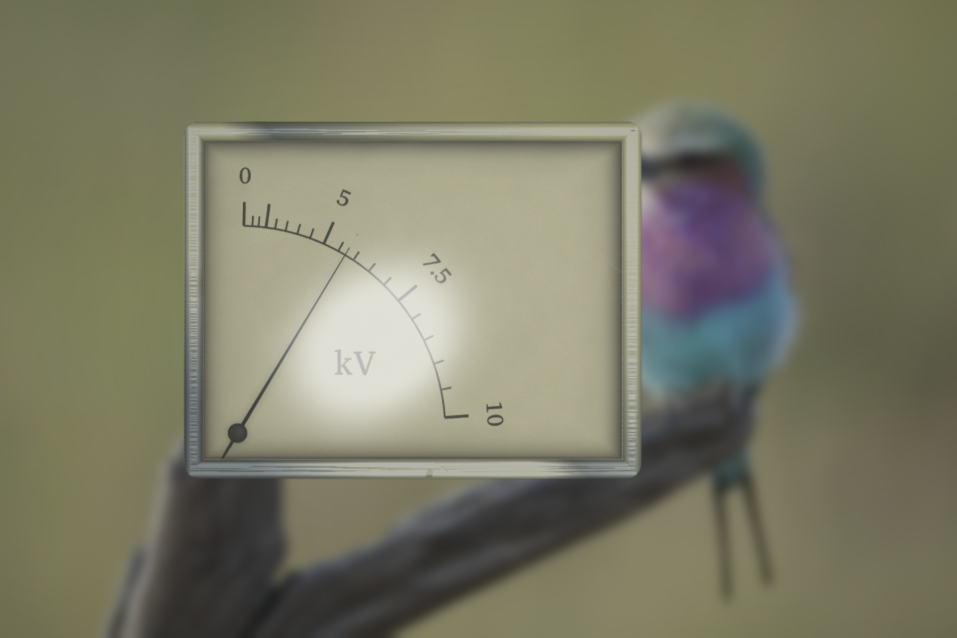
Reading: 5.75 (kV)
